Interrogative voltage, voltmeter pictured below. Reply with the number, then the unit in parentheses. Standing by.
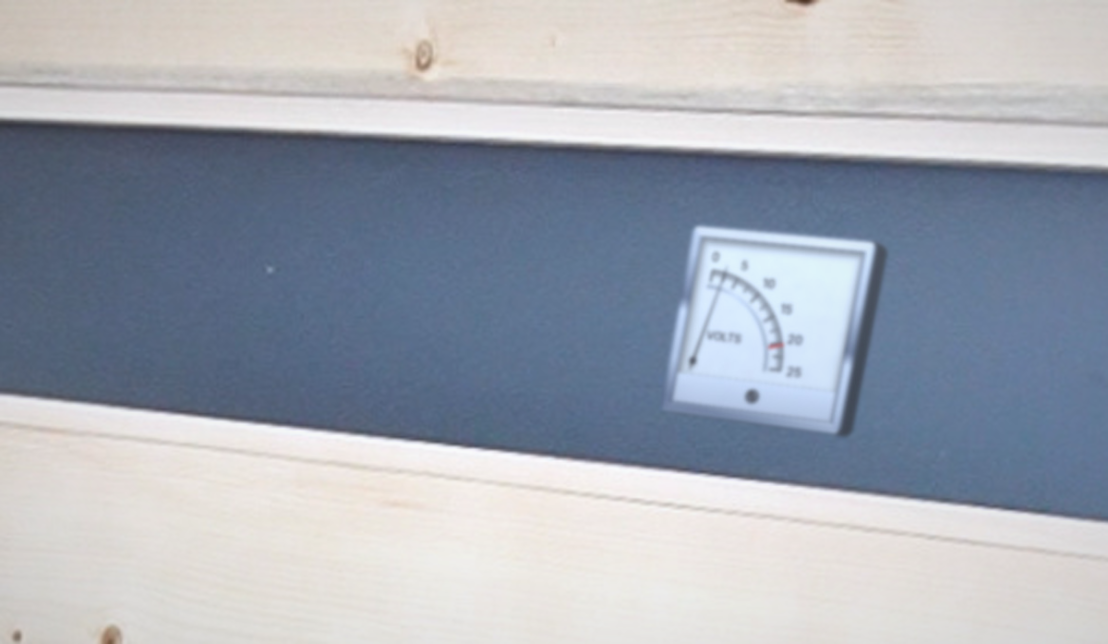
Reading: 2.5 (V)
